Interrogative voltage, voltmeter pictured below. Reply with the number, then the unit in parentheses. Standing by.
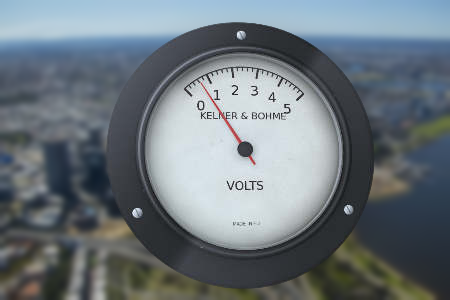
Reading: 0.6 (V)
